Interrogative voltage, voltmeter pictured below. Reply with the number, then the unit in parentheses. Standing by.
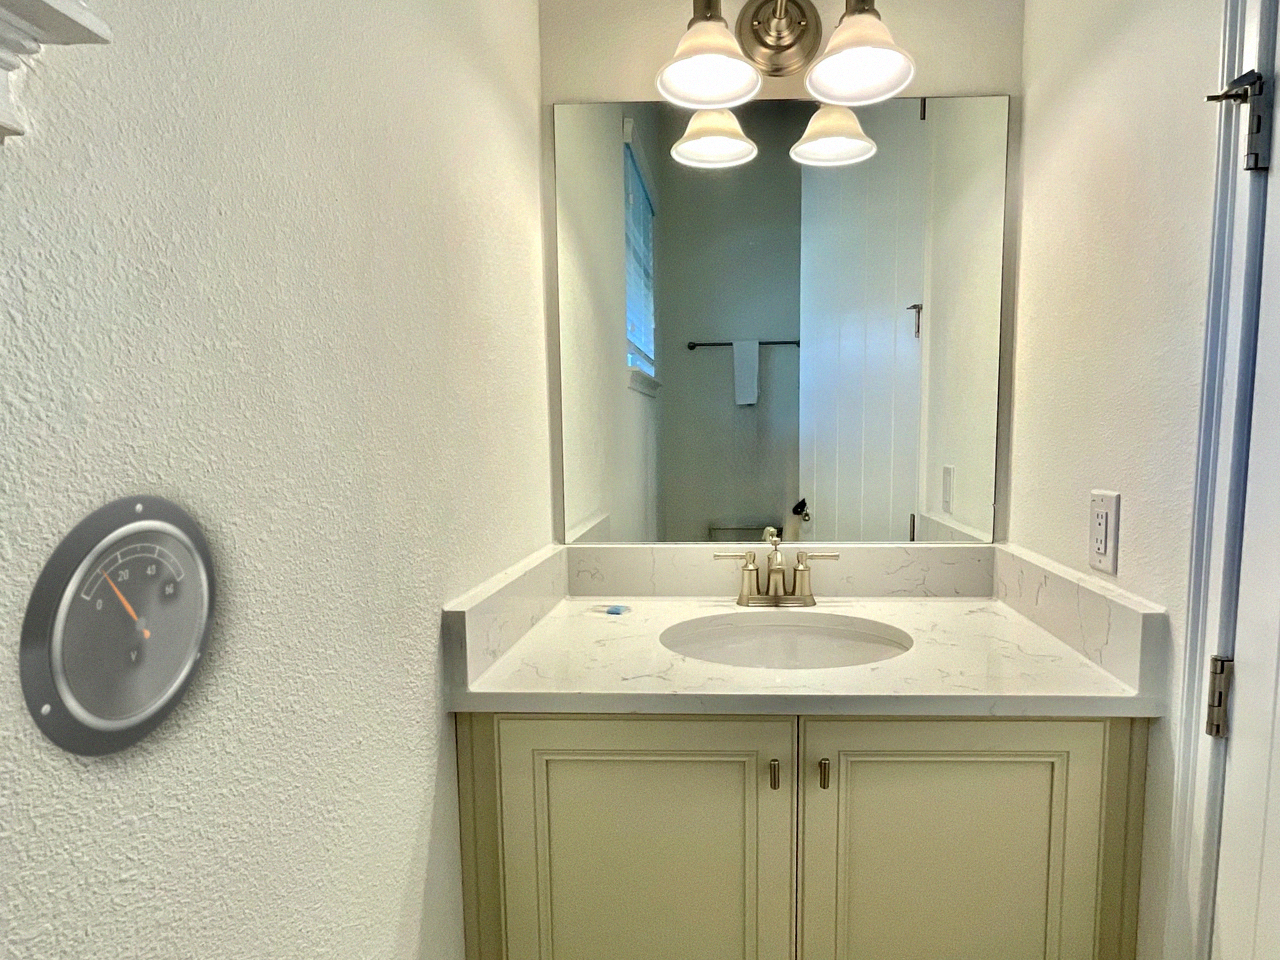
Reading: 10 (V)
